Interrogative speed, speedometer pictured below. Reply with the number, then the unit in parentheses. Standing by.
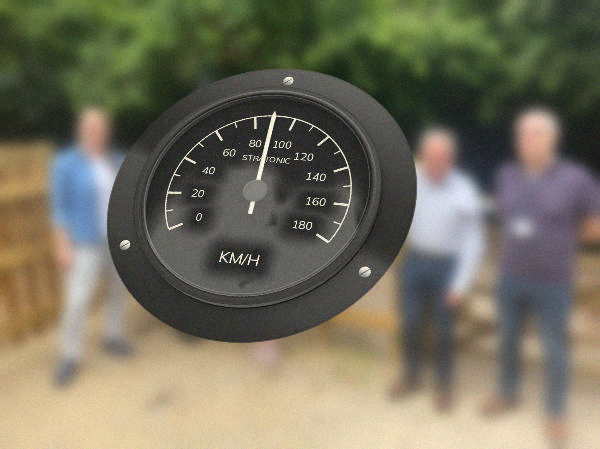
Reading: 90 (km/h)
